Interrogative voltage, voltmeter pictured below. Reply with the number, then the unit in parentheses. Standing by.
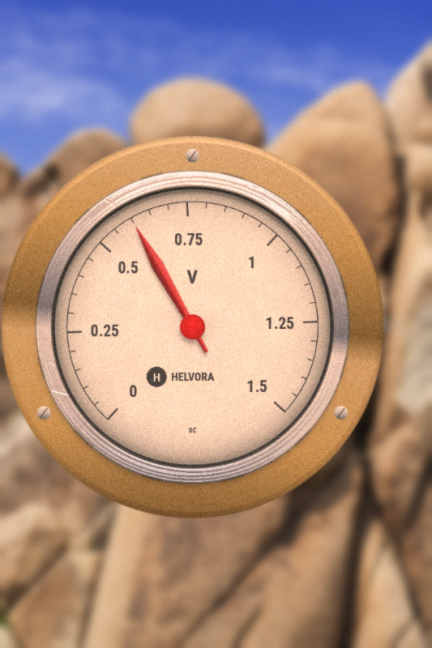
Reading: 0.6 (V)
